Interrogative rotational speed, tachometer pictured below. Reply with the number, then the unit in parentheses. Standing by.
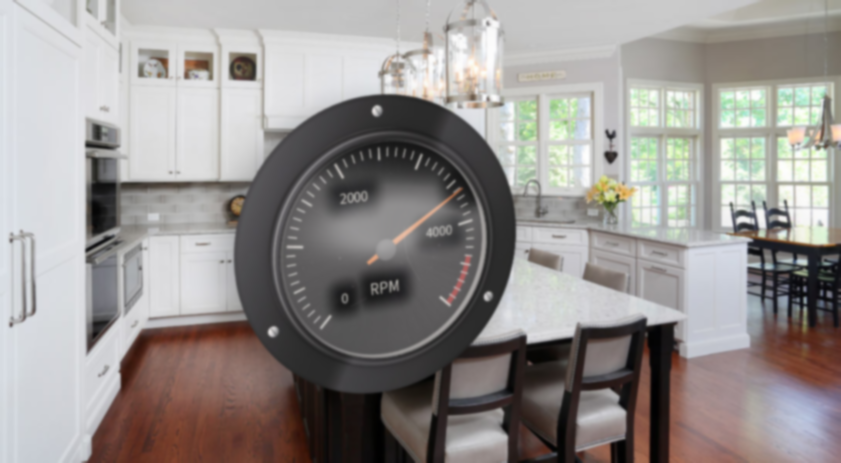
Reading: 3600 (rpm)
